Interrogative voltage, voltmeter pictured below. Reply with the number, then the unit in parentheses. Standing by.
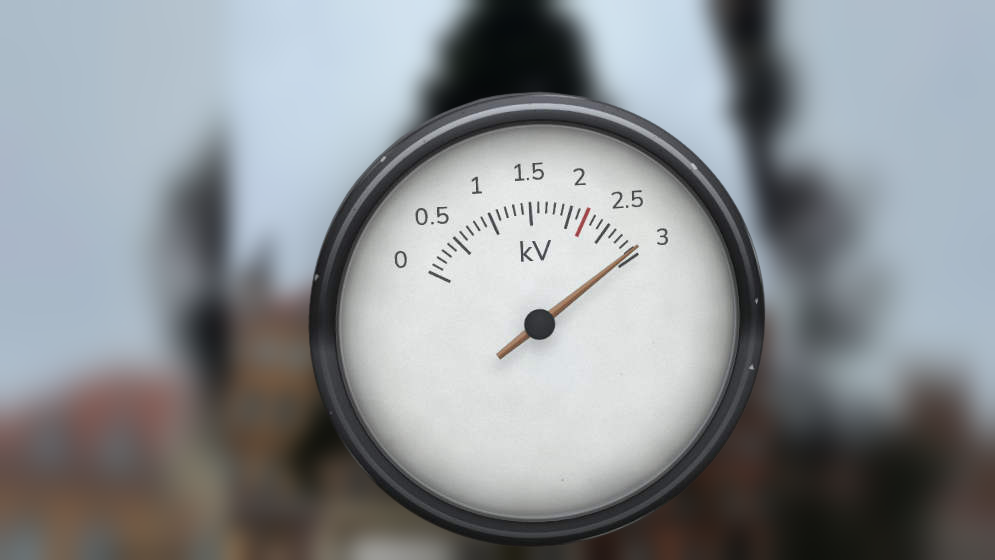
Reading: 2.9 (kV)
